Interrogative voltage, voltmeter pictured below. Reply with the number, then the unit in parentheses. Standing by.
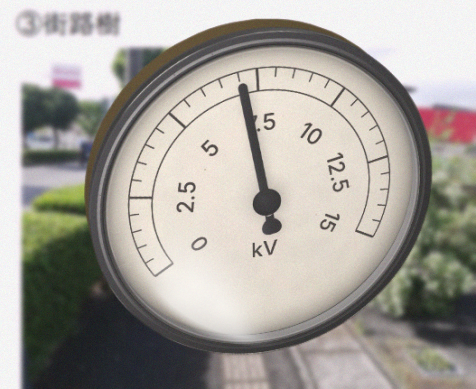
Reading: 7 (kV)
